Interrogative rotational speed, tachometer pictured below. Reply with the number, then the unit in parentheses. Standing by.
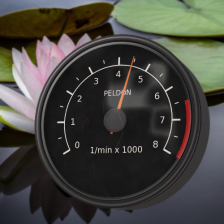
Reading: 4500 (rpm)
